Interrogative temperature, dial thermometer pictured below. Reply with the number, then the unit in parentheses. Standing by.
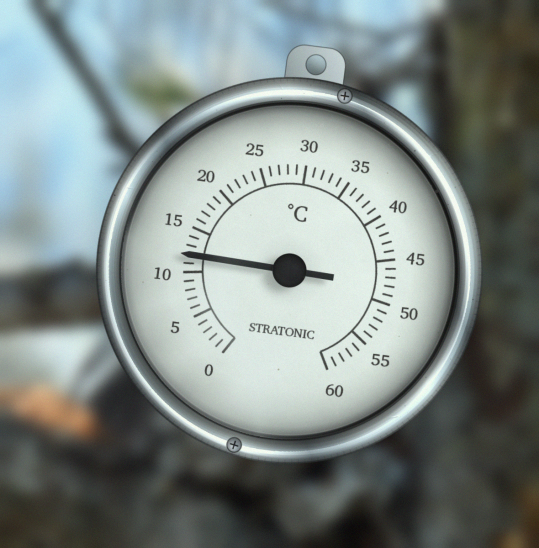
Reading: 12 (°C)
